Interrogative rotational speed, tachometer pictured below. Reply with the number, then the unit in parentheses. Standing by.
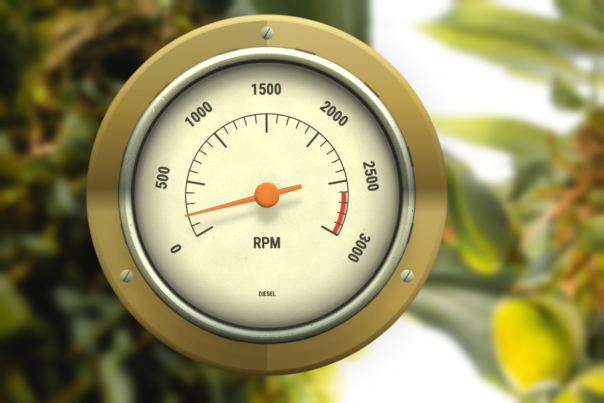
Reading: 200 (rpm)
